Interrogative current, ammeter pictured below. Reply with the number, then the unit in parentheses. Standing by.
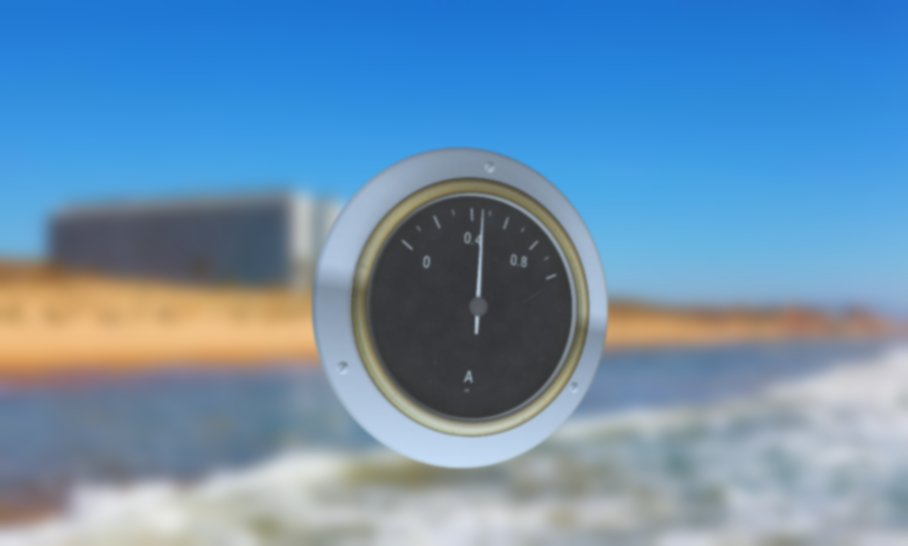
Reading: 0.45 (A)
